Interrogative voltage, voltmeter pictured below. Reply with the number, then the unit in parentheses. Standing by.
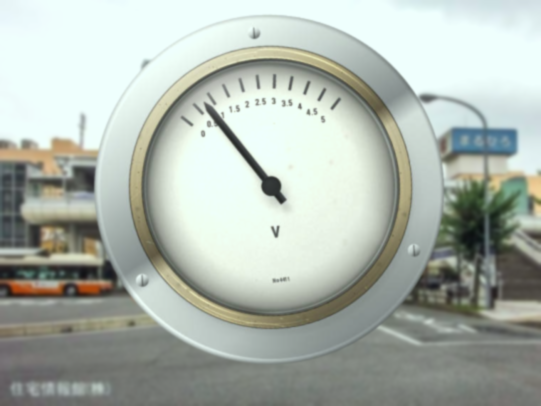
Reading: 0.75 (V)
